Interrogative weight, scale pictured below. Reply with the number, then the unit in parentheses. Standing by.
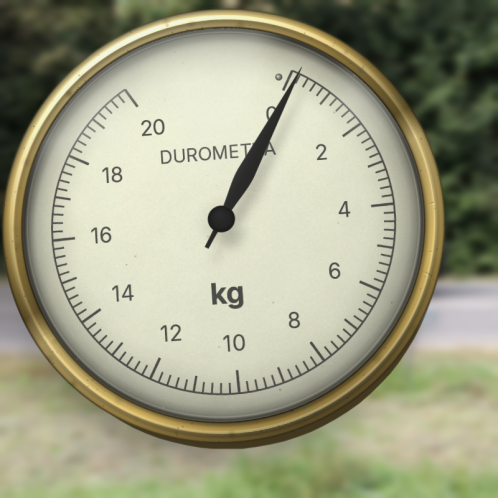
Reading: 0.2 (kg)
